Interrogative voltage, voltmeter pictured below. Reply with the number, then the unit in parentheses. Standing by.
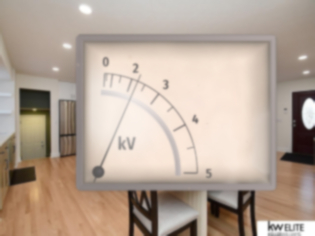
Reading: 2.25 (kV)
